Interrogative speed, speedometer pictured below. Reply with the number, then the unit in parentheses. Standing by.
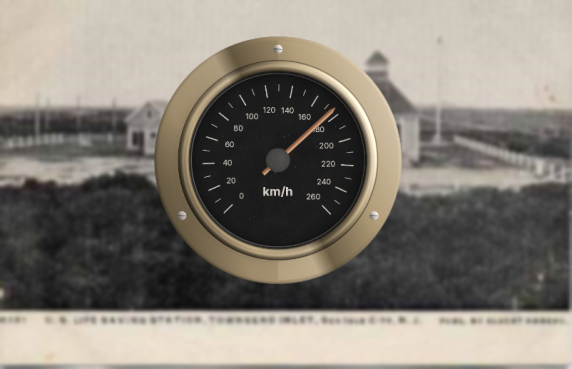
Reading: 175 (km/h)
